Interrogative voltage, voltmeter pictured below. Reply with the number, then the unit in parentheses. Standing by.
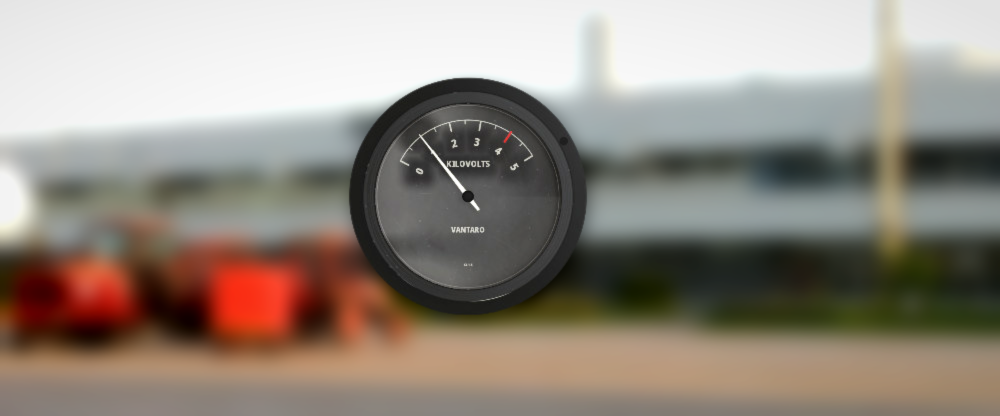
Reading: 1 (kV)
